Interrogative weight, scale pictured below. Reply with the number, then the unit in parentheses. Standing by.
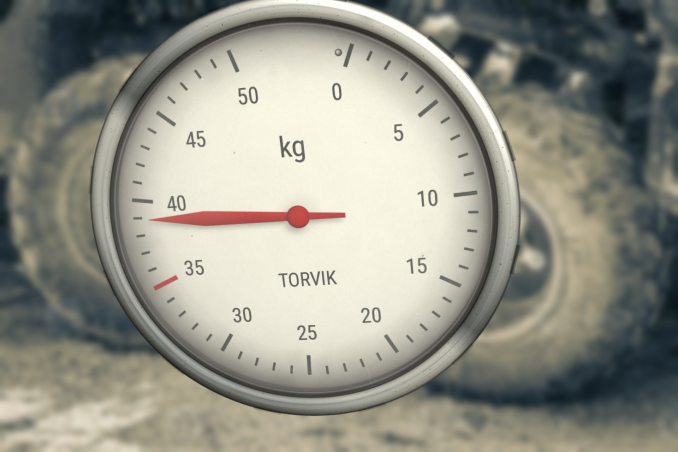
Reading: 39 (kg)
